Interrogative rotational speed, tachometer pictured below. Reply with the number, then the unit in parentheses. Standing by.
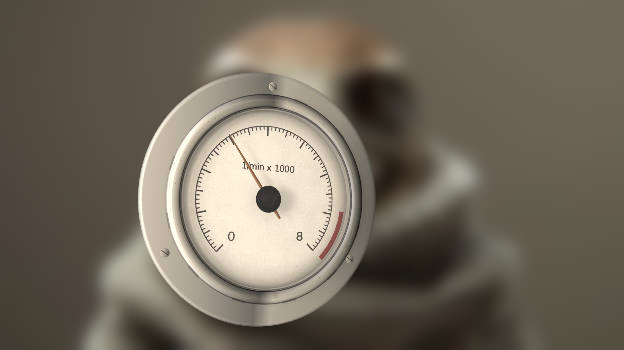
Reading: 3000 (rpm)
